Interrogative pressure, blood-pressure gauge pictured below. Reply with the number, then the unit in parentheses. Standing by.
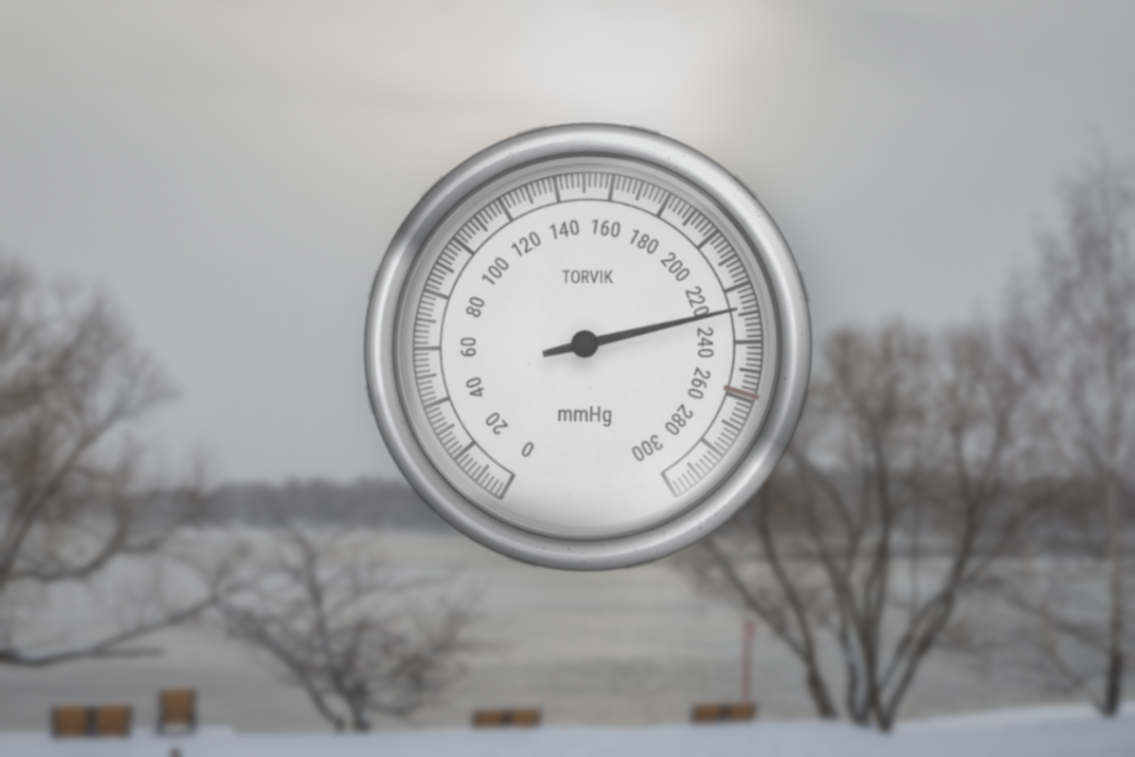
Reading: 228 (mmHg)
